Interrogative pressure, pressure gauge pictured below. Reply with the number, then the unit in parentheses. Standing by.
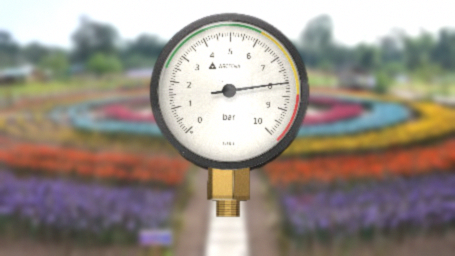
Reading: 8 (bar)
